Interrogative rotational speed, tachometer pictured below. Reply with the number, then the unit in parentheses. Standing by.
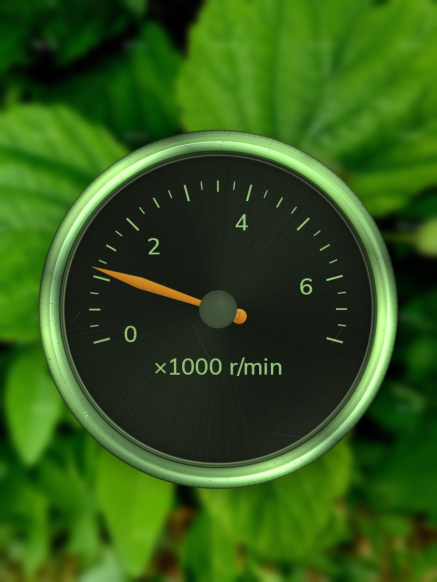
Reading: 1125 (rpm)
